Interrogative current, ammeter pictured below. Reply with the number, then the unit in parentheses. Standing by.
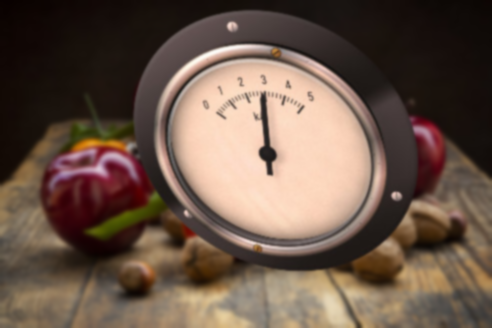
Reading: 3 (kA)
